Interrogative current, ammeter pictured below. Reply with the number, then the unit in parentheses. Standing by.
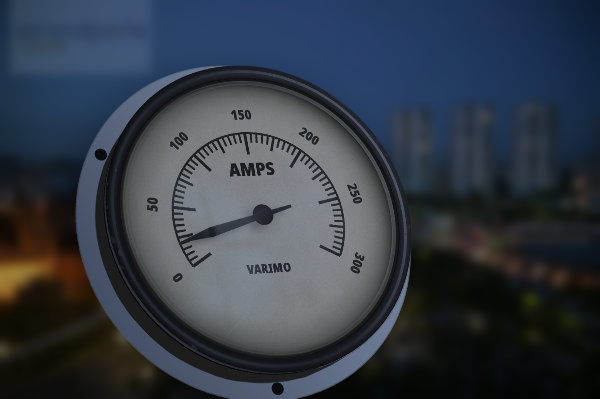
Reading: 20 (A)
